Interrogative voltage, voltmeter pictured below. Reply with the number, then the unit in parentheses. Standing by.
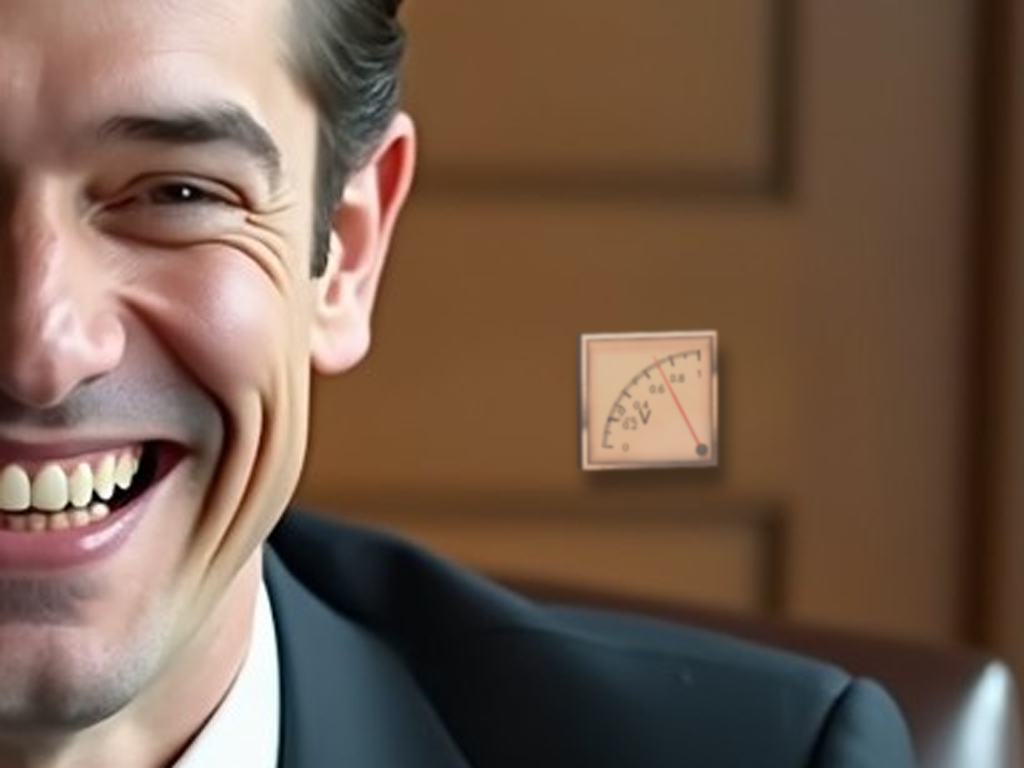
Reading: 0.7 (V)
